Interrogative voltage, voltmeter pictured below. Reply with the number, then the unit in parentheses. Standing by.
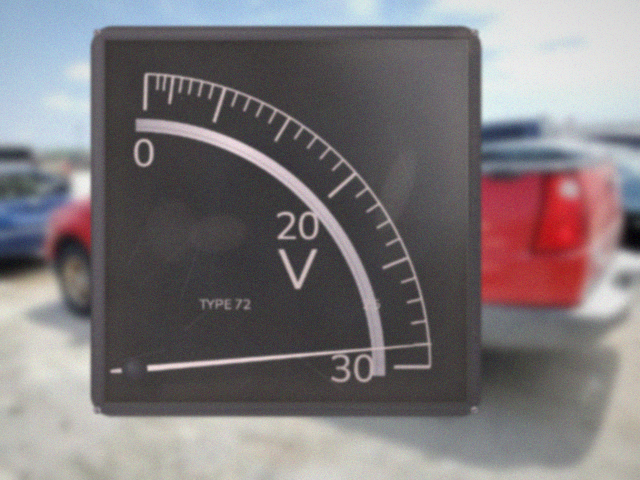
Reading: 29 (V)
